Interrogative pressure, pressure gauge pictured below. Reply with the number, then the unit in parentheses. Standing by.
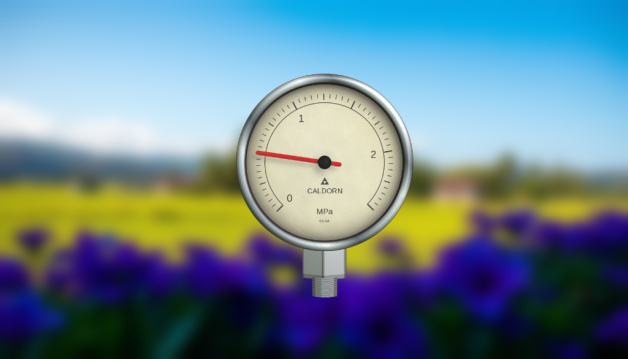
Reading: 0.5 (MPa)
